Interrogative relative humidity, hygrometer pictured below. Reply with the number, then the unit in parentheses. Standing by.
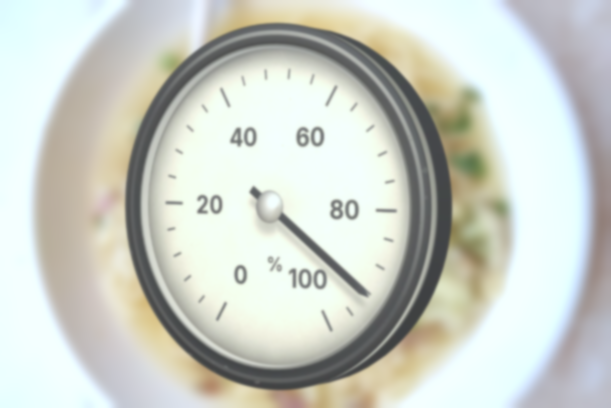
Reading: 92 (%)
